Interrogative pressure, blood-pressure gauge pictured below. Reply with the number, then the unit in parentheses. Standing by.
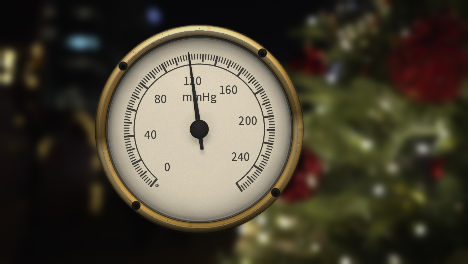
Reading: 120 (mmHg)
